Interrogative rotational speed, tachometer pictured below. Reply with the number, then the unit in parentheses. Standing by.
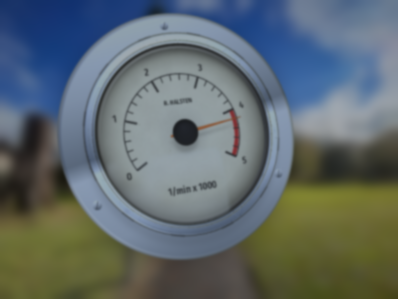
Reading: 4200 (rpm)
